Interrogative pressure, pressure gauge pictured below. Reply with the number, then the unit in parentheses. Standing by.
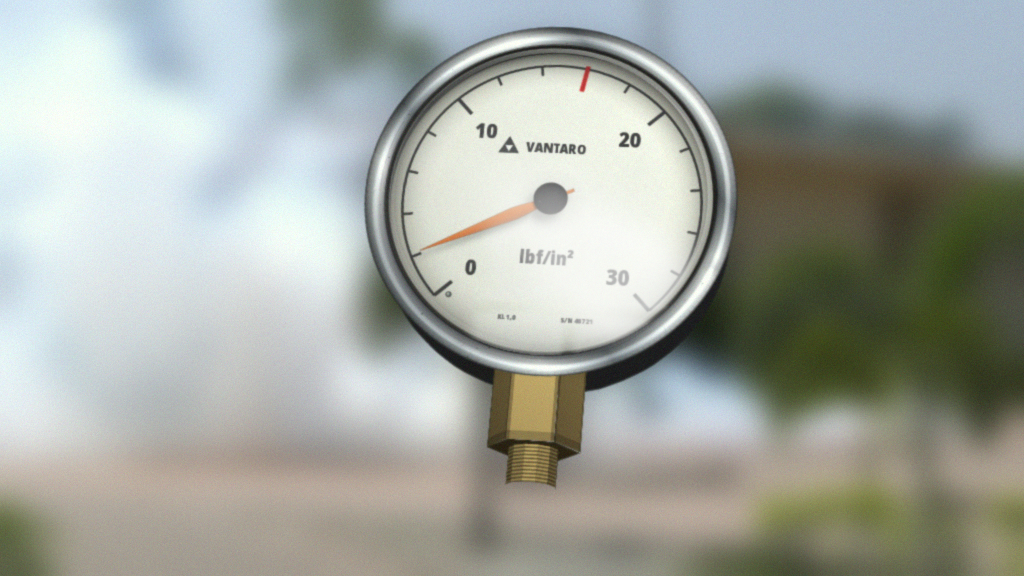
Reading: 2 (psi)
